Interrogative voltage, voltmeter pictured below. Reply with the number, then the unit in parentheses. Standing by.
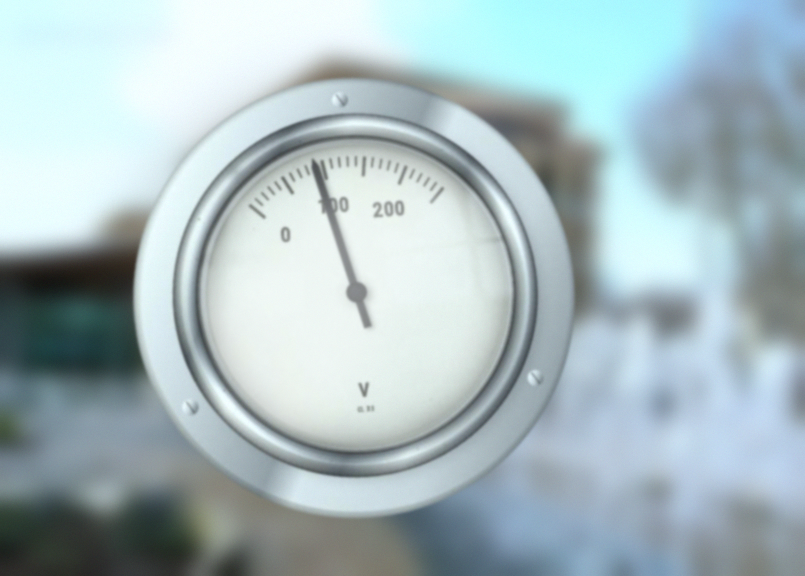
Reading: 90 (V)
